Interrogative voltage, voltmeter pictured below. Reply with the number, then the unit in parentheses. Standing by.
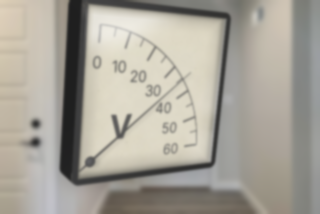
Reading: 35 (V)
